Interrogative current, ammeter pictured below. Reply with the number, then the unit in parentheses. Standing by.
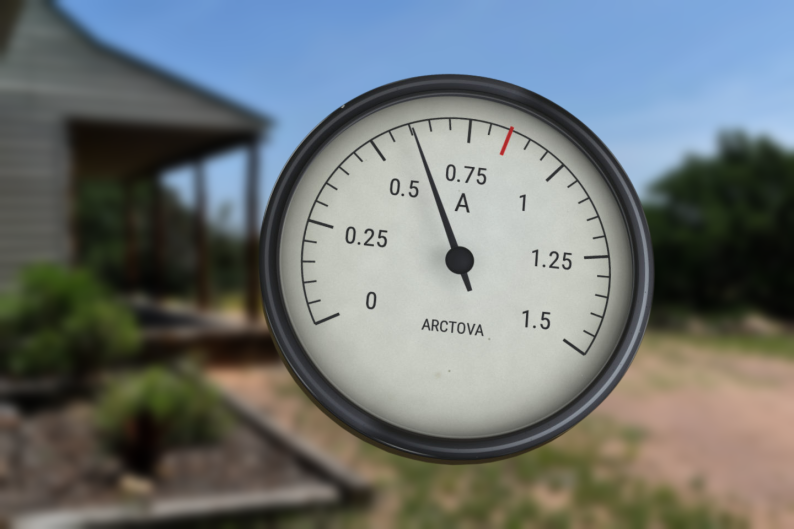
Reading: 0.6 (A)
